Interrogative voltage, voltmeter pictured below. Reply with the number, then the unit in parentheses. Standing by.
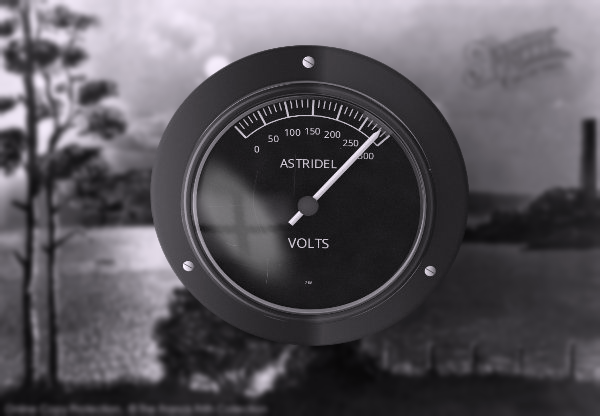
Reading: 280 (V)
